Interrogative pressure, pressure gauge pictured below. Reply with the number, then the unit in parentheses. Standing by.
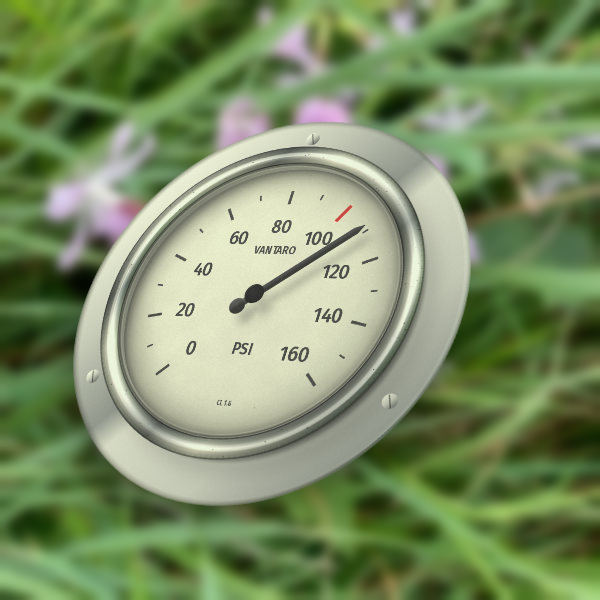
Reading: 110 (psi)
